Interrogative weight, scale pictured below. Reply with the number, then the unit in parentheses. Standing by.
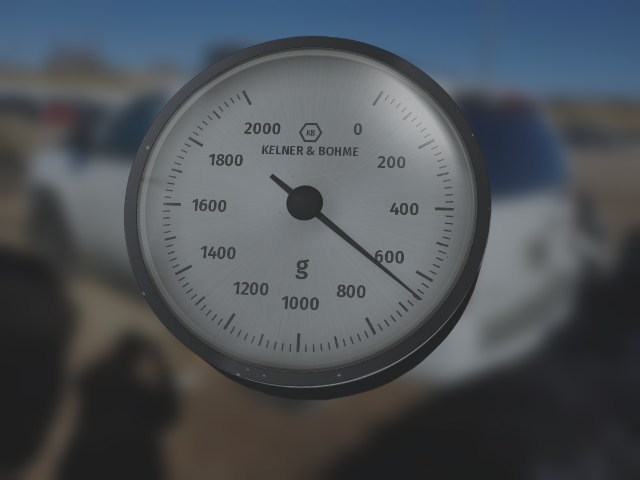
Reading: 660 (g)
